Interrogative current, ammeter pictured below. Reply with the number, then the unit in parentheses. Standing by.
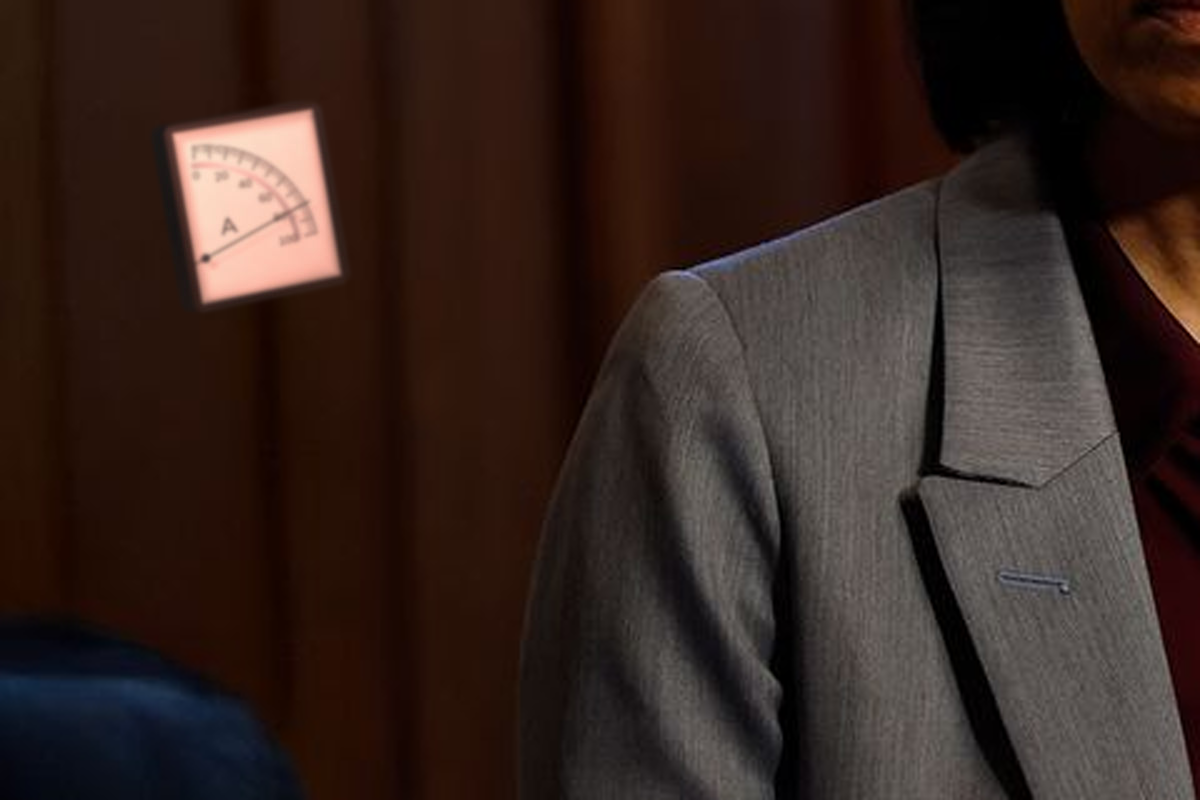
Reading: 80 (A)
